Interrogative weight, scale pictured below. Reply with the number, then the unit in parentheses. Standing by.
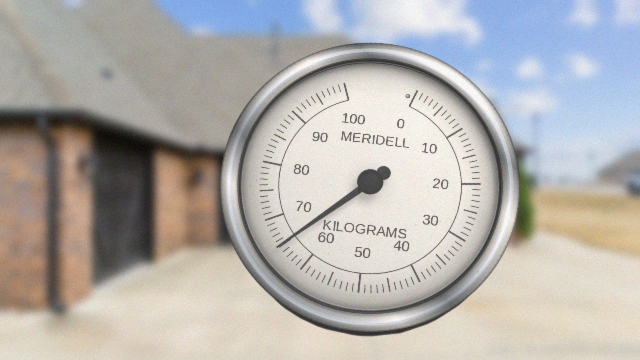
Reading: 65 (kg)
